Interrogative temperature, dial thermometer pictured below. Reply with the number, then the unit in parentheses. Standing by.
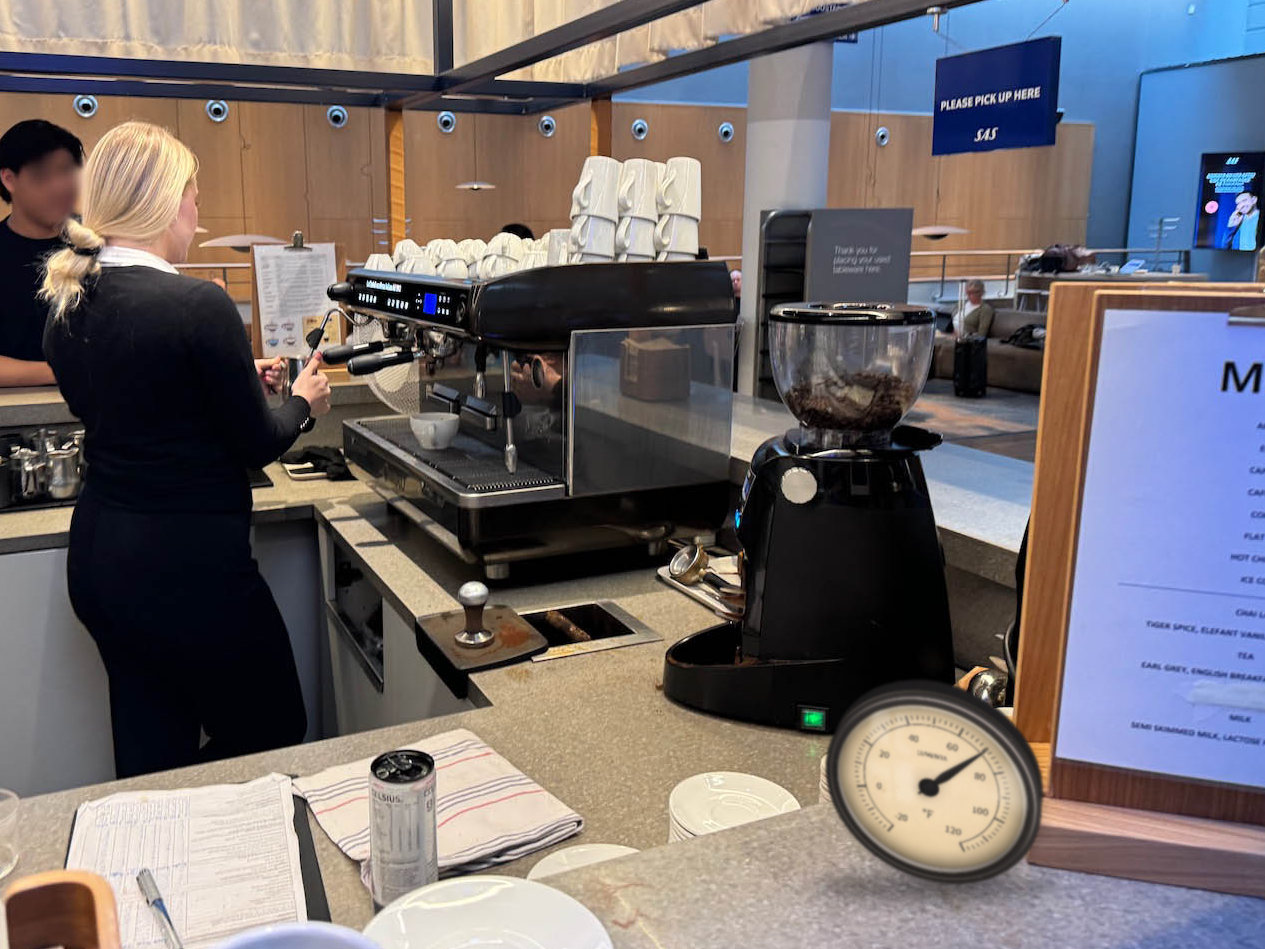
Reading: 70 (°F)
